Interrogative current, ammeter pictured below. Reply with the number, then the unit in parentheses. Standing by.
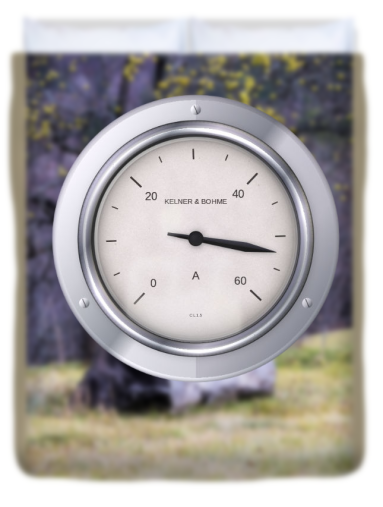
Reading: 52.5 (A)
